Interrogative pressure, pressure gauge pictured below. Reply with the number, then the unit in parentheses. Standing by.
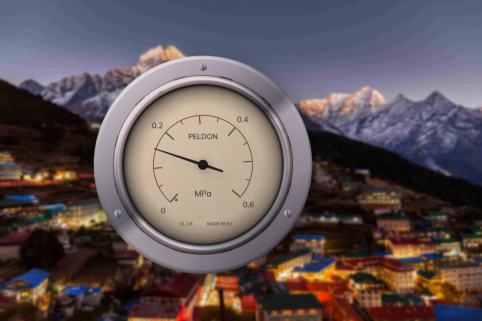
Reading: 0.15 (MPa)
